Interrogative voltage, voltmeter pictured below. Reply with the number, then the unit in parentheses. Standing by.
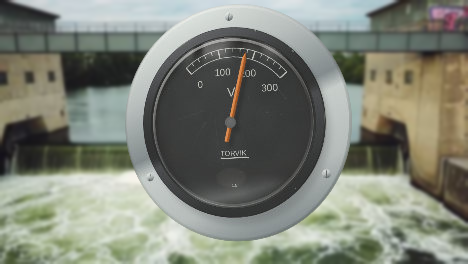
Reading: 180 (V)
